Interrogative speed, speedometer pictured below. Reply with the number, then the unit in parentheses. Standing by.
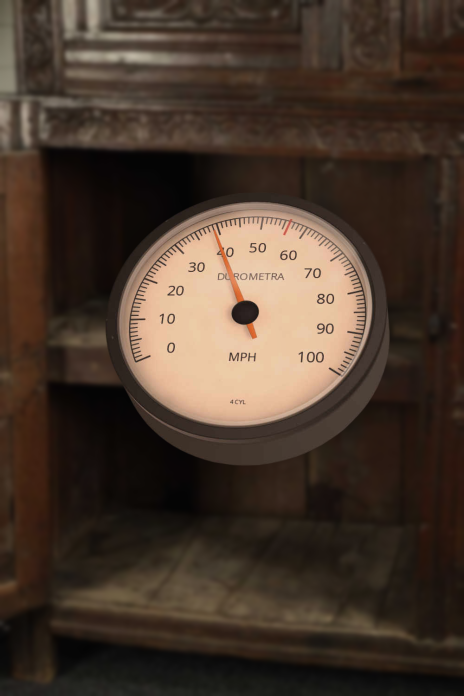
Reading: 39 (mph)
